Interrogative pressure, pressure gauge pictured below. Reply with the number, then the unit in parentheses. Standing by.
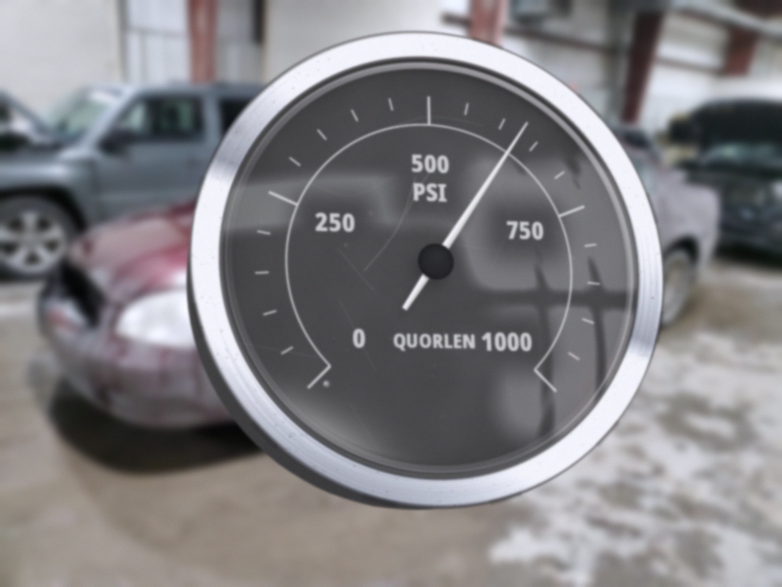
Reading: 625 (psi)
